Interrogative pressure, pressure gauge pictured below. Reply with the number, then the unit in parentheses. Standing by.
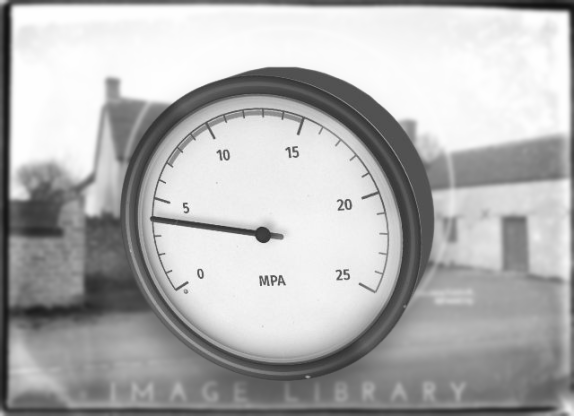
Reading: 4 (MPa)
